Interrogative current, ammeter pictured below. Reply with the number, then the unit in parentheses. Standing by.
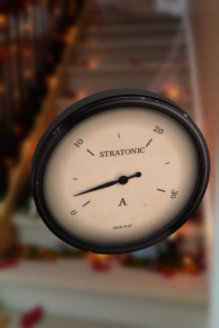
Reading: 2.5 (A)
